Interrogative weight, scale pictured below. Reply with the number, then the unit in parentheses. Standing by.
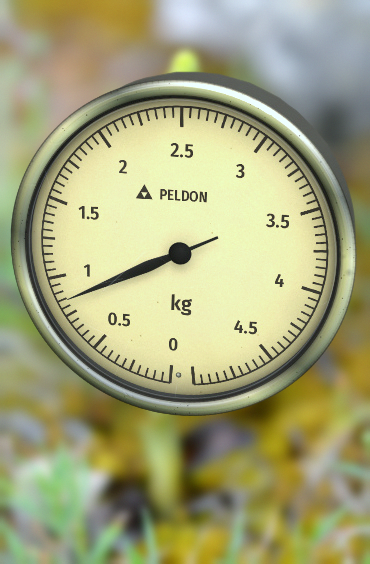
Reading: 0.85 (kg)
